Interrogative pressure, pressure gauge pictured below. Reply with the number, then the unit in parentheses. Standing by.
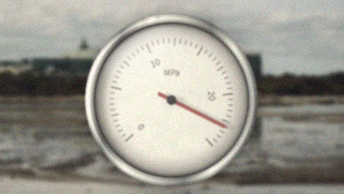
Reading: 23 (MPa)
